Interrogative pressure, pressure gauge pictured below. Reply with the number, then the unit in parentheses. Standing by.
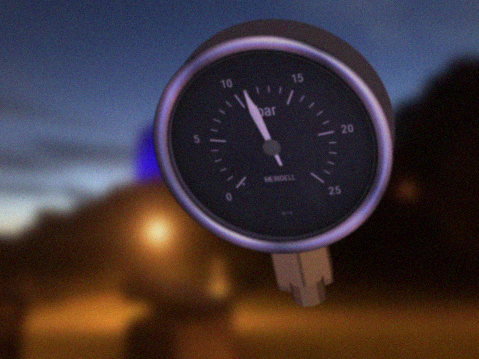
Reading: 11 (bar)
